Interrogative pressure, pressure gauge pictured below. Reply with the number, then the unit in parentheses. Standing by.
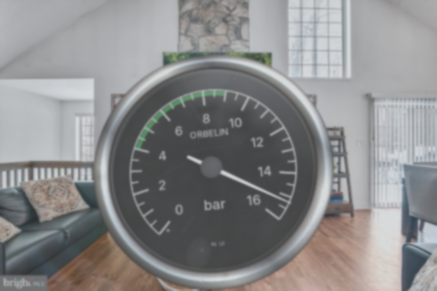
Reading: 15.25 (bar)
